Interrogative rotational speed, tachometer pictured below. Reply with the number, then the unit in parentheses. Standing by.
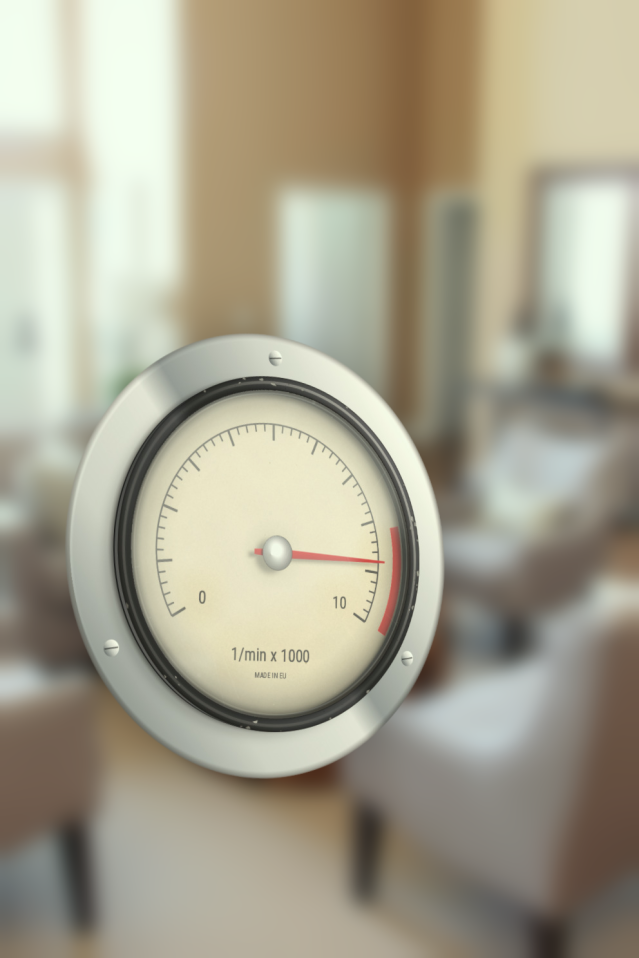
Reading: 8800 (rpm)
